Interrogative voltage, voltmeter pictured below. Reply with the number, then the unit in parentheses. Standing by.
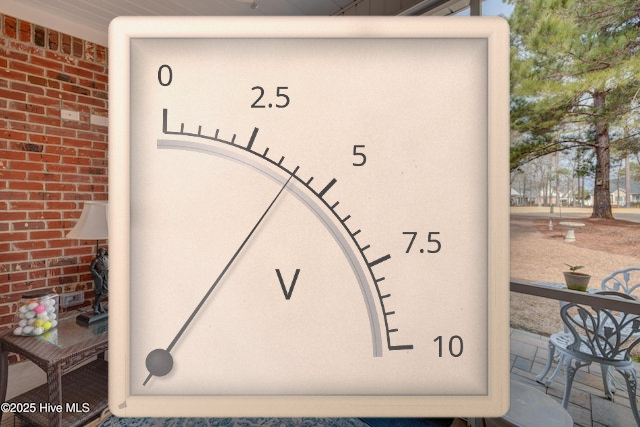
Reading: 4 (V)
